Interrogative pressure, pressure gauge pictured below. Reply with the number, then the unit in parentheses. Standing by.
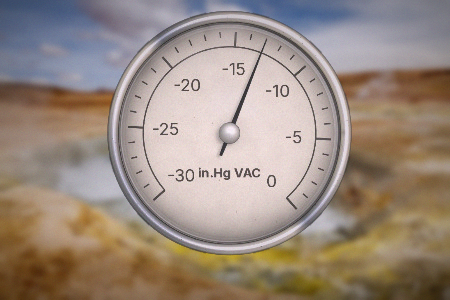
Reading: -13 (inHg)
